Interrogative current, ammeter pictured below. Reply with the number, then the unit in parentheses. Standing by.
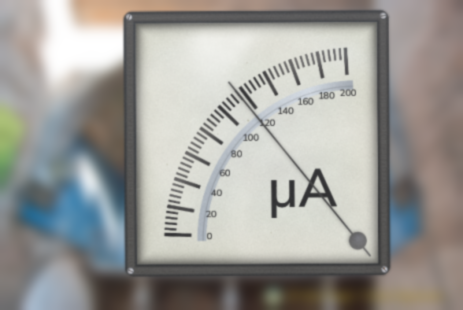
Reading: 116 (µA)
